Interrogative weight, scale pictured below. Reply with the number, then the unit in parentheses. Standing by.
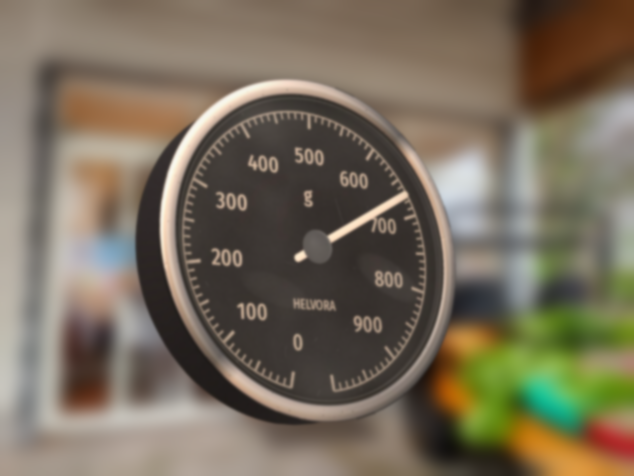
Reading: 670 (g)
